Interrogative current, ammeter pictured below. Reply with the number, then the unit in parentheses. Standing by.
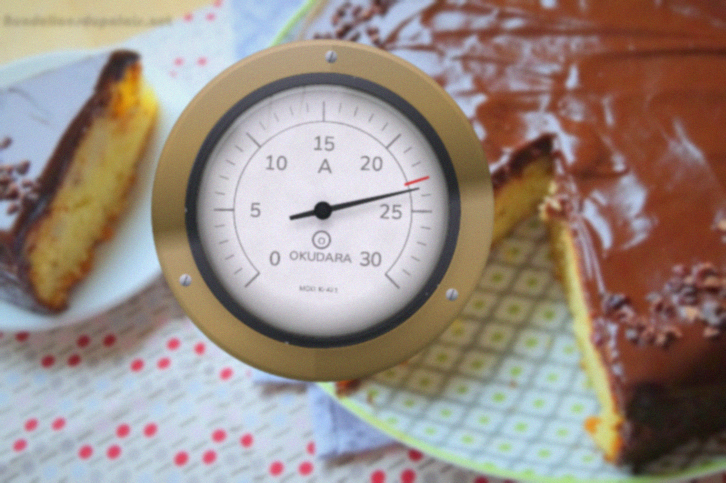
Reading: 23.5 (A)
